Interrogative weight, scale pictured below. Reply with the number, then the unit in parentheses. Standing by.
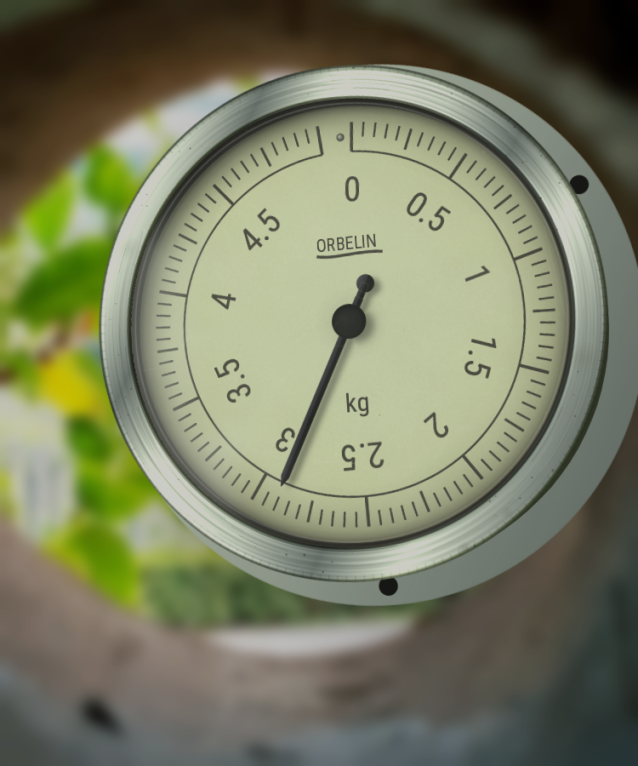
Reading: 2.9 (kg)
